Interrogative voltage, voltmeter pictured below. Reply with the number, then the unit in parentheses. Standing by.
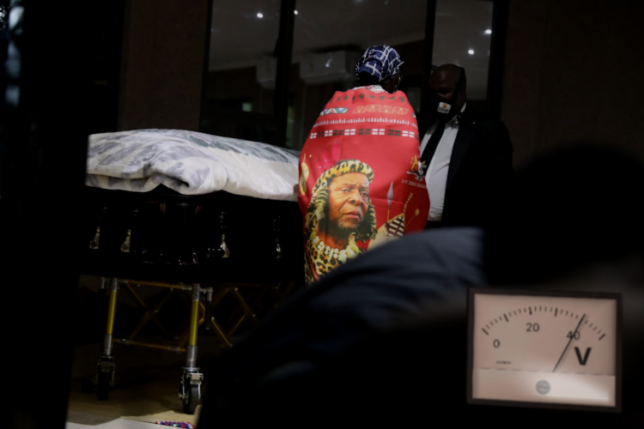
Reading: 40 (V)
